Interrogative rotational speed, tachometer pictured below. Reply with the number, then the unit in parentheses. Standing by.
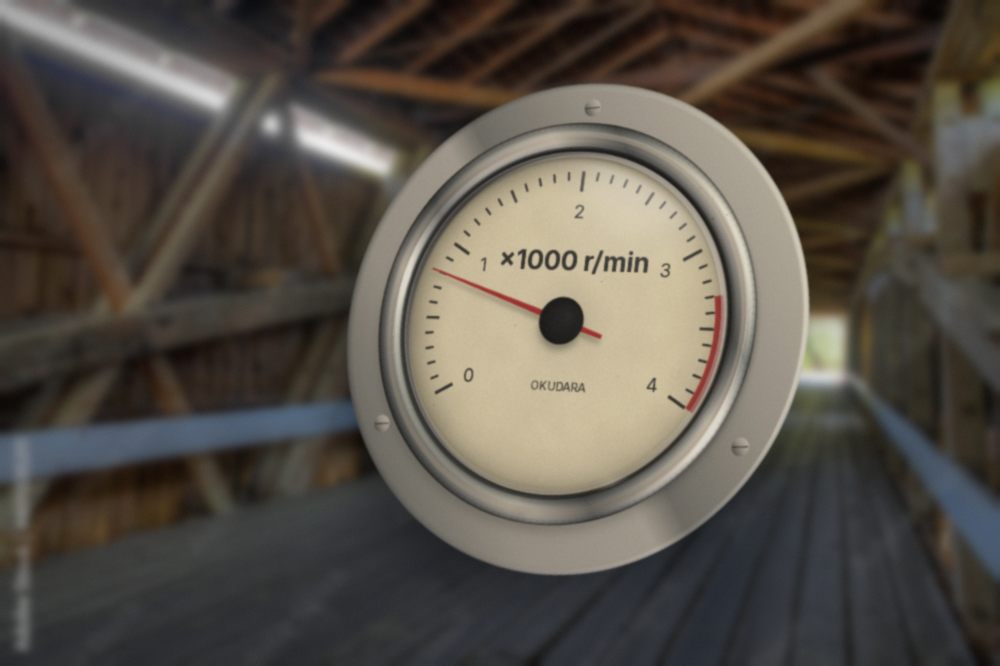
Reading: 800 (rpm)
